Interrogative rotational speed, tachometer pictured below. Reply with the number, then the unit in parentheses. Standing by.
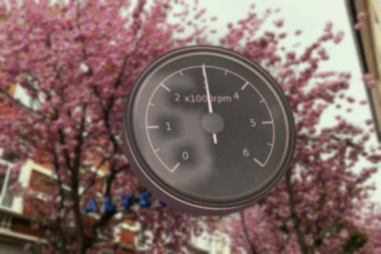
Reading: 3000 (rpm)
